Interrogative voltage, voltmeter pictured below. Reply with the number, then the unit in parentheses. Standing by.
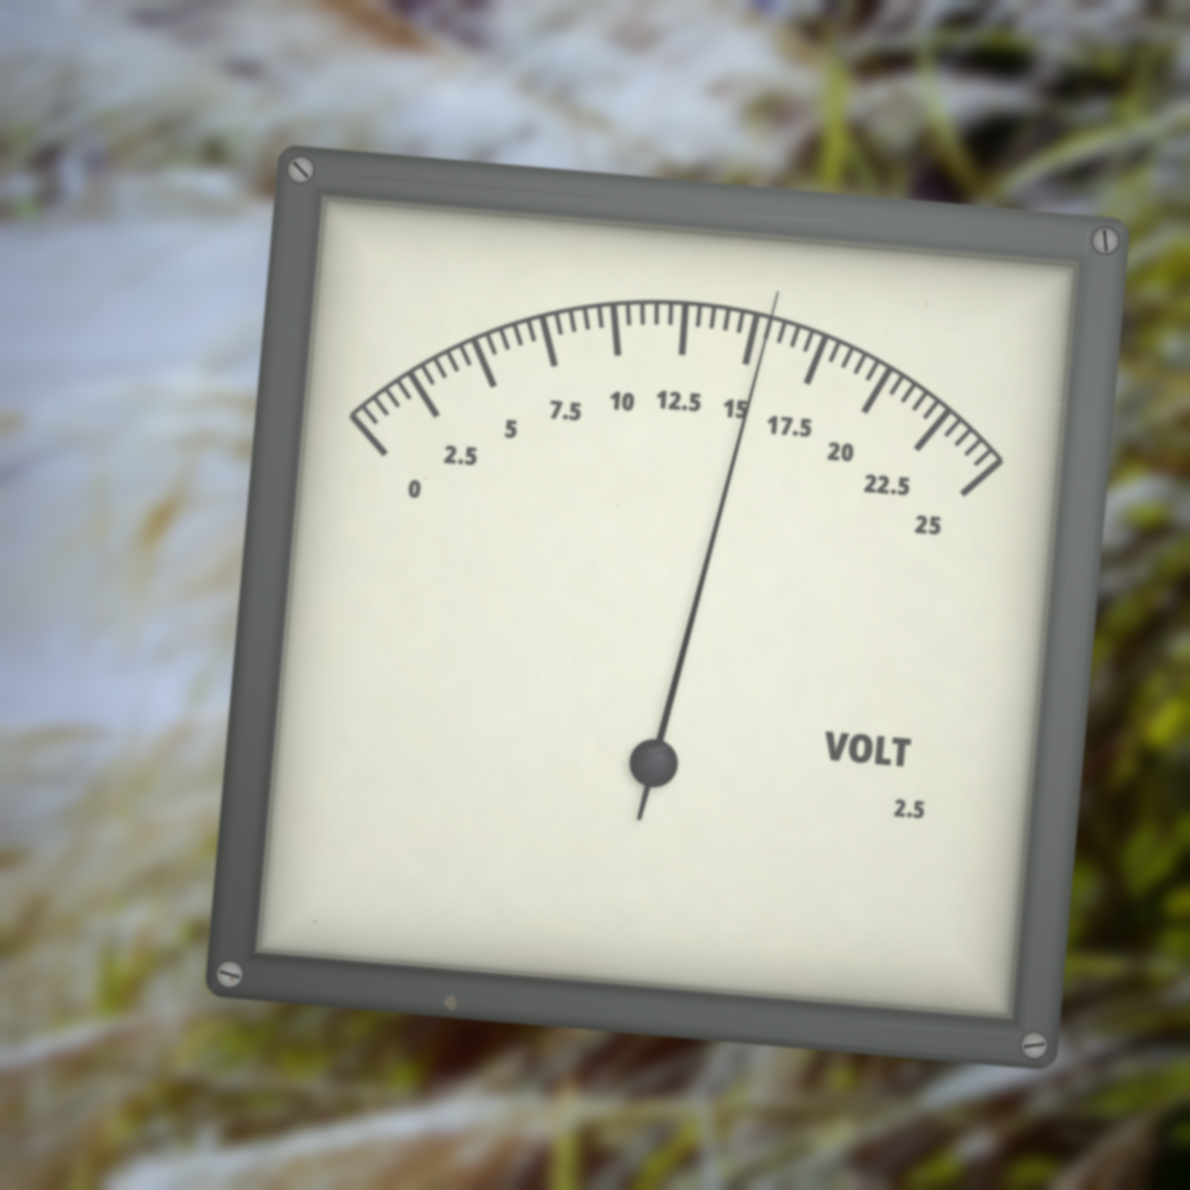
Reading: 15.5 (V)
